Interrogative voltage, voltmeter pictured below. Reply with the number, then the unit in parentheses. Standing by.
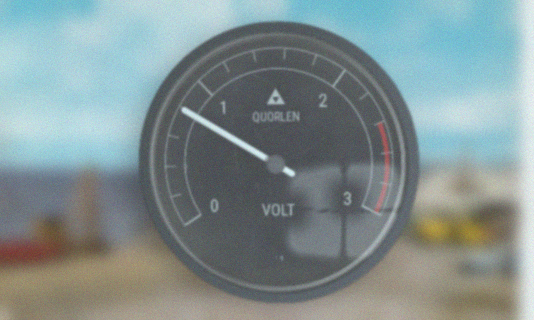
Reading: 0.8 (V)
